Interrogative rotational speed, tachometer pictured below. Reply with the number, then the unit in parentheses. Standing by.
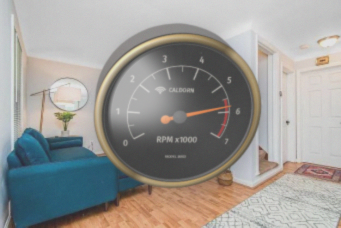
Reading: 5750 (rpm)
